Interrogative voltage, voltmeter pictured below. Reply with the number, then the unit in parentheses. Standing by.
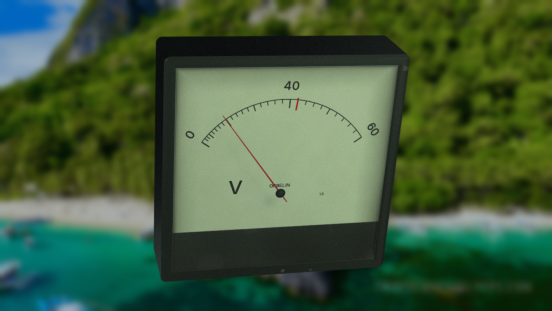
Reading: 20 (V)
